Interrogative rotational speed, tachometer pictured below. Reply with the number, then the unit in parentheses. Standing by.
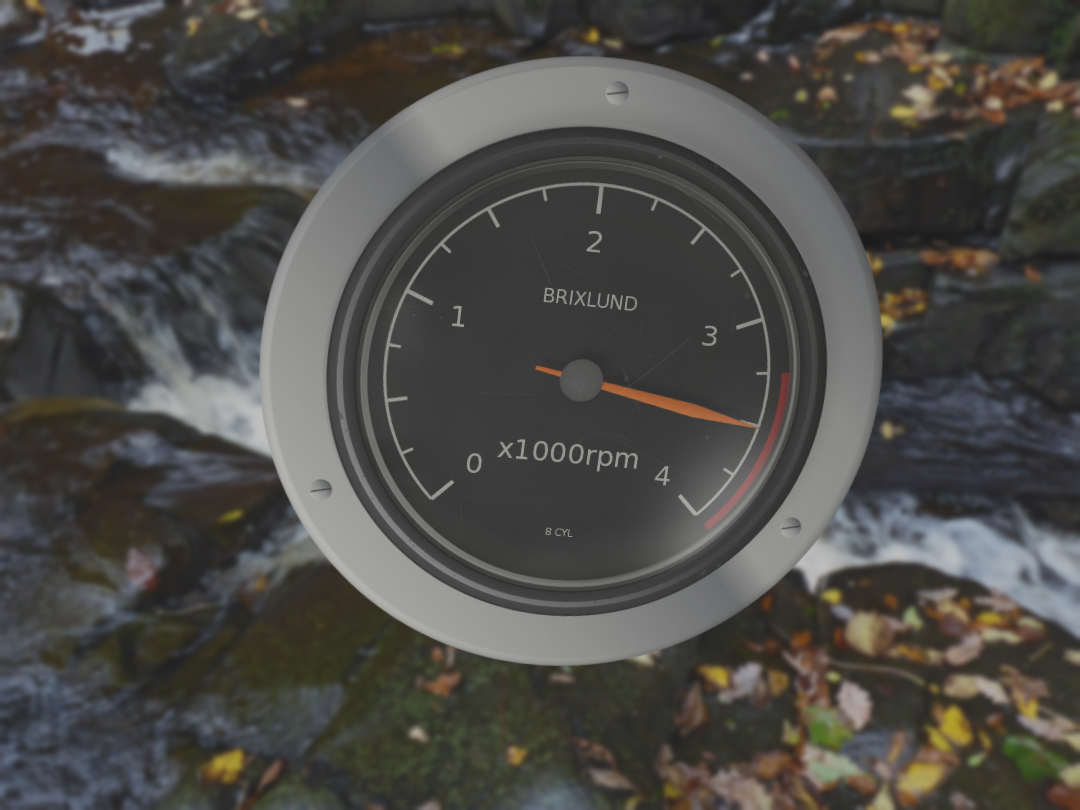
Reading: 3500 (rpm)
